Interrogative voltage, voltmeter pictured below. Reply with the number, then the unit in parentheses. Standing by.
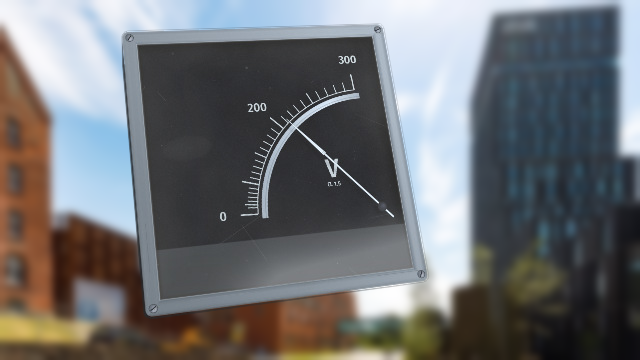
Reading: 210 (V)
